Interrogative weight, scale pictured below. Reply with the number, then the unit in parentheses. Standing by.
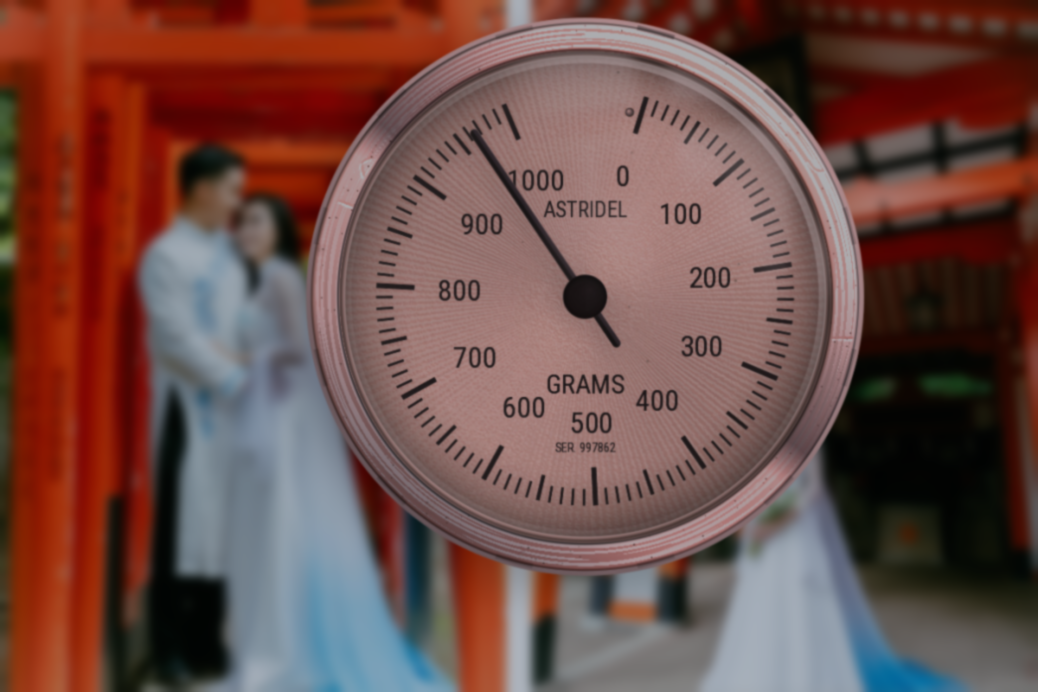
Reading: 965 (g)
